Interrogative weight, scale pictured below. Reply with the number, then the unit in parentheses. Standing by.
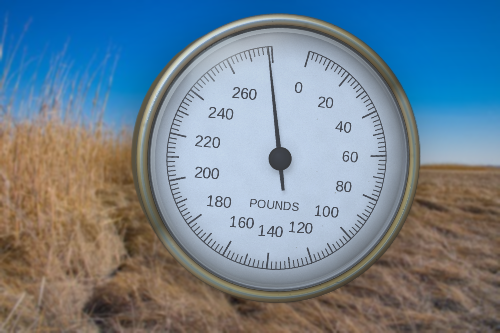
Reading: 278 (lb)
